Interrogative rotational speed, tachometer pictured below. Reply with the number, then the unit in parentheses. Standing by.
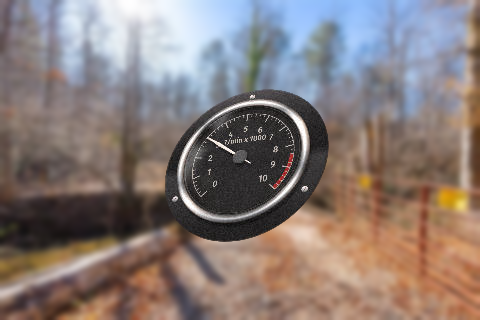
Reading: 3000 (rpm)
